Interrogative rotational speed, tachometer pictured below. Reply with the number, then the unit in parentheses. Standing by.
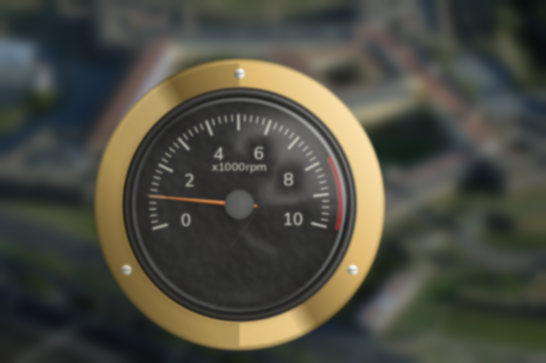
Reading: 1000 (rpm)
